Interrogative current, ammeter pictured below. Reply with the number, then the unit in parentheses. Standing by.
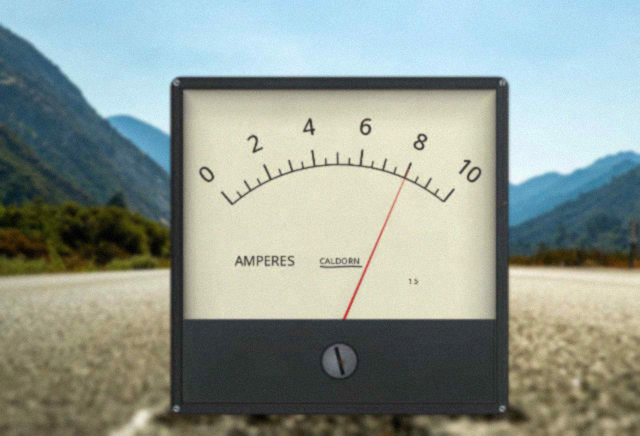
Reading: 8 (A)
